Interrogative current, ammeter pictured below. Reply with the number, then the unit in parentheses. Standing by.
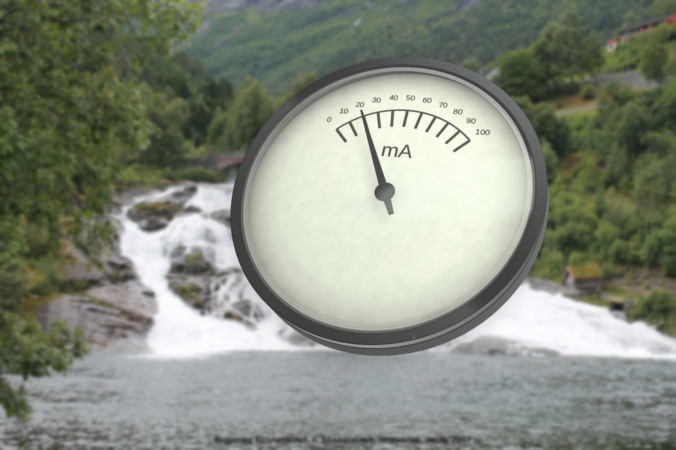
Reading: 20 (mA)
